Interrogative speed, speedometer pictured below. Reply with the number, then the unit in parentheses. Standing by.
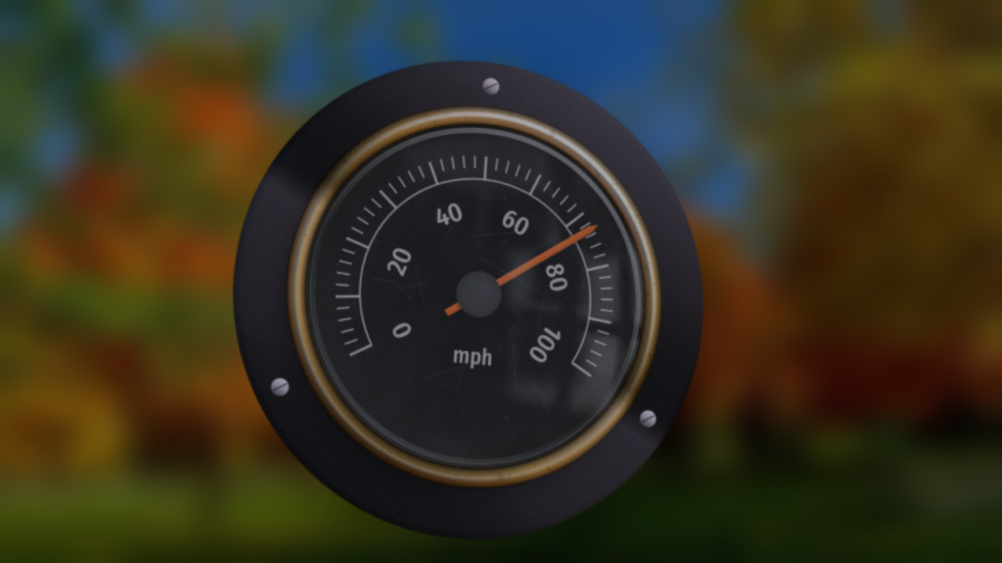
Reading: 73 (mph)
